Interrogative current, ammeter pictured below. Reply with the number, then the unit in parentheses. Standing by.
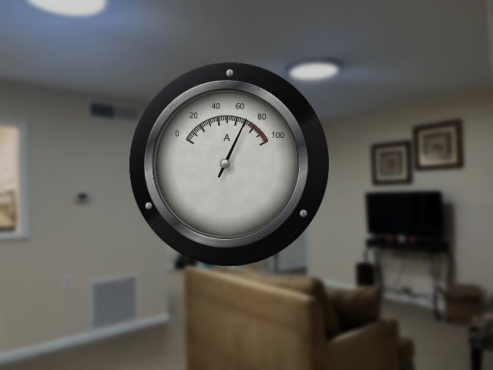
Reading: 70 (A)
